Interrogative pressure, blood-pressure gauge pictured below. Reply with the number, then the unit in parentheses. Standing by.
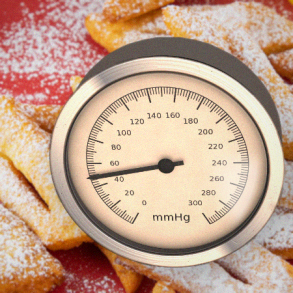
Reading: 50 (mmHg)
